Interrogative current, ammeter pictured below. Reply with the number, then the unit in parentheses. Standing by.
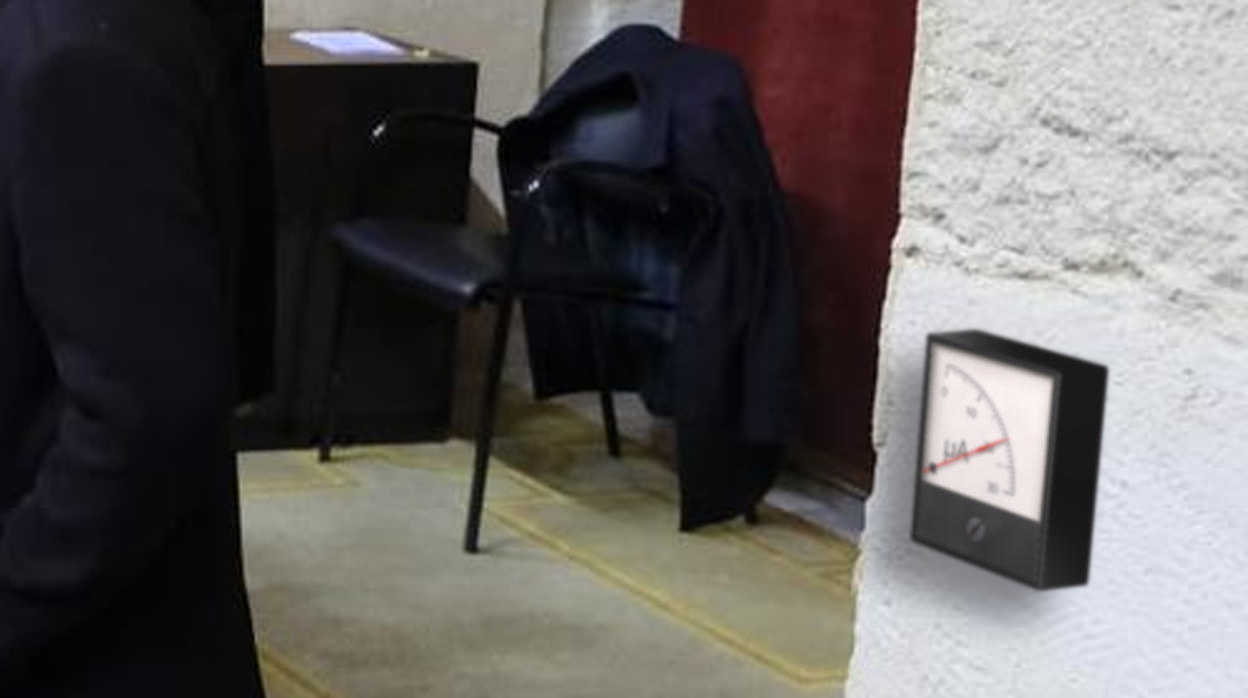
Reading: 20 (µA)
